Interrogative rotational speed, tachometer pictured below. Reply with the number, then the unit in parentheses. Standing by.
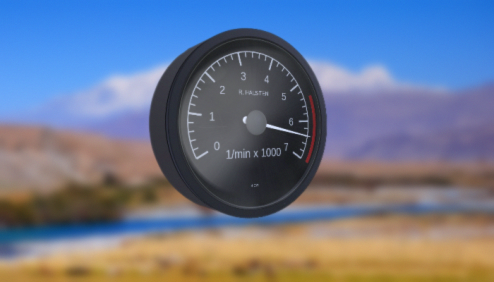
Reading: 6400 (rpm)
